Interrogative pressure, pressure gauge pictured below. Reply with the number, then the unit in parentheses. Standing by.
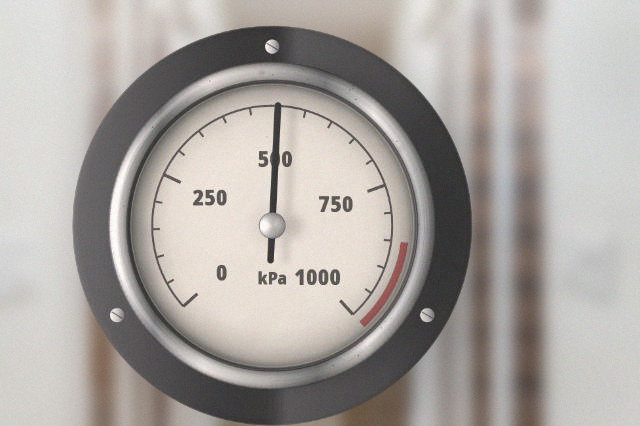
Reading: 500 (kPa)
